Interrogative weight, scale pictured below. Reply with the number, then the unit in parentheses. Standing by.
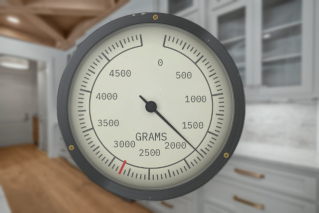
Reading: 1800 (g)
